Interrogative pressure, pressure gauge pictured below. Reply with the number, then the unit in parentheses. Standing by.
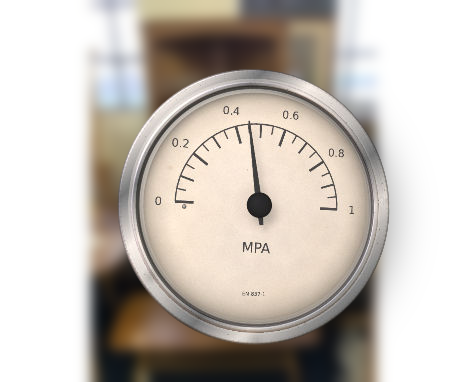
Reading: 0.45 (MPa)
